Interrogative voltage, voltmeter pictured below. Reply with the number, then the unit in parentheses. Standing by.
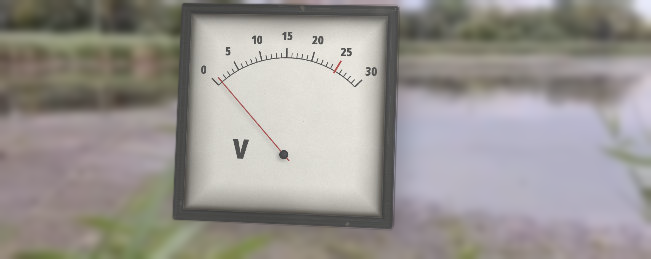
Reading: 1 (V)
